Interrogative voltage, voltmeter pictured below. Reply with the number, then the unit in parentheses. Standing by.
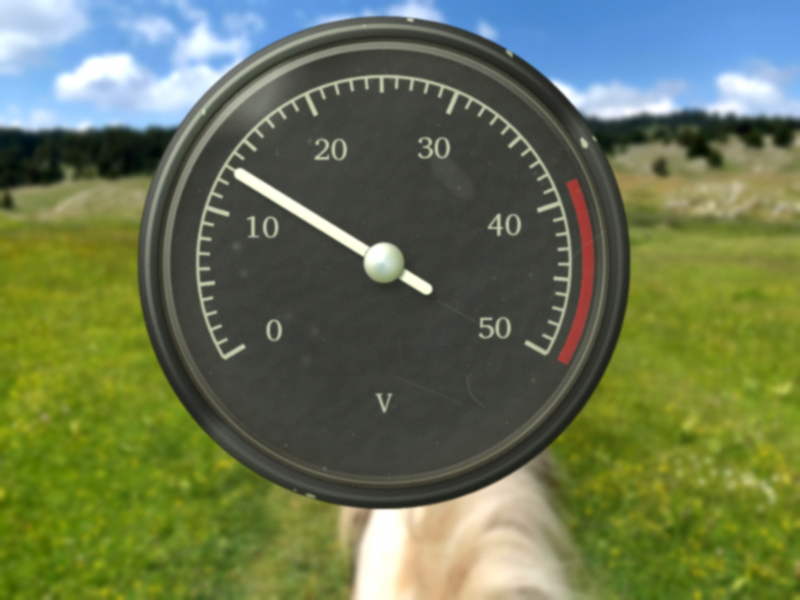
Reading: 13 (V)
